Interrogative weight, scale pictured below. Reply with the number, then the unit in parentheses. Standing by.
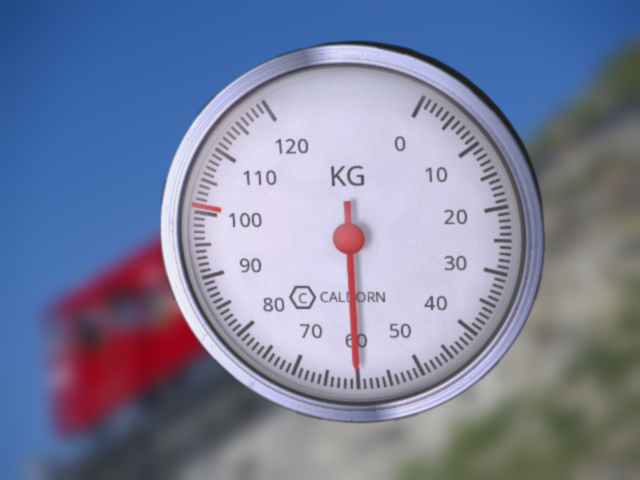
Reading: 60 (kg)
